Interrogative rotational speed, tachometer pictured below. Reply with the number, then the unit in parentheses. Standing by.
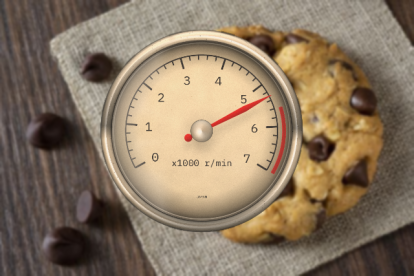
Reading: 5300 (rpm)
